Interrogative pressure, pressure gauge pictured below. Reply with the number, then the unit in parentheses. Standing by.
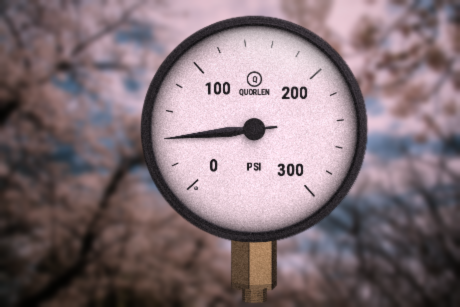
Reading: 40 (psi)
